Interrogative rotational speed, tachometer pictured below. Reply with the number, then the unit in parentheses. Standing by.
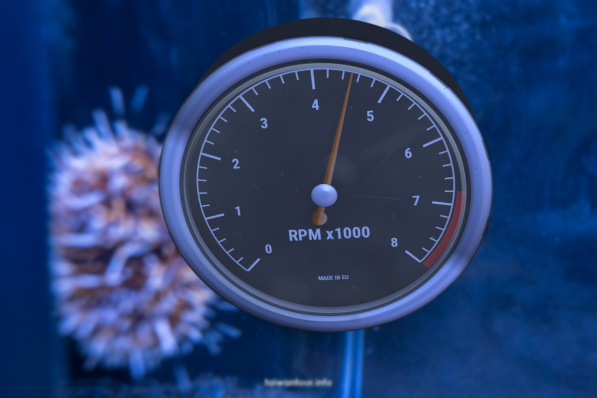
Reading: 4500 (rpm)
